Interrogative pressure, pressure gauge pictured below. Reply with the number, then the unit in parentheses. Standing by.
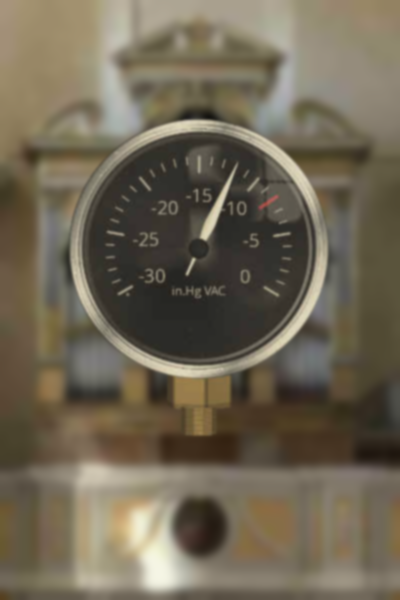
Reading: -12 (inHg)
